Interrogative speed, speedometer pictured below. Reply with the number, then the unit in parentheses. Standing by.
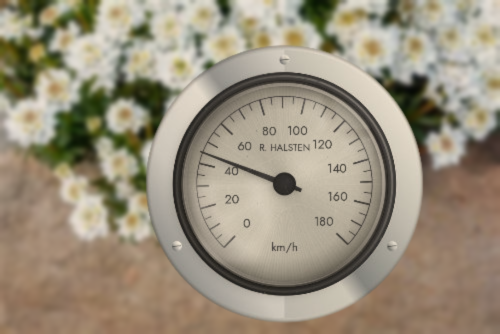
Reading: 45 (km/h)
